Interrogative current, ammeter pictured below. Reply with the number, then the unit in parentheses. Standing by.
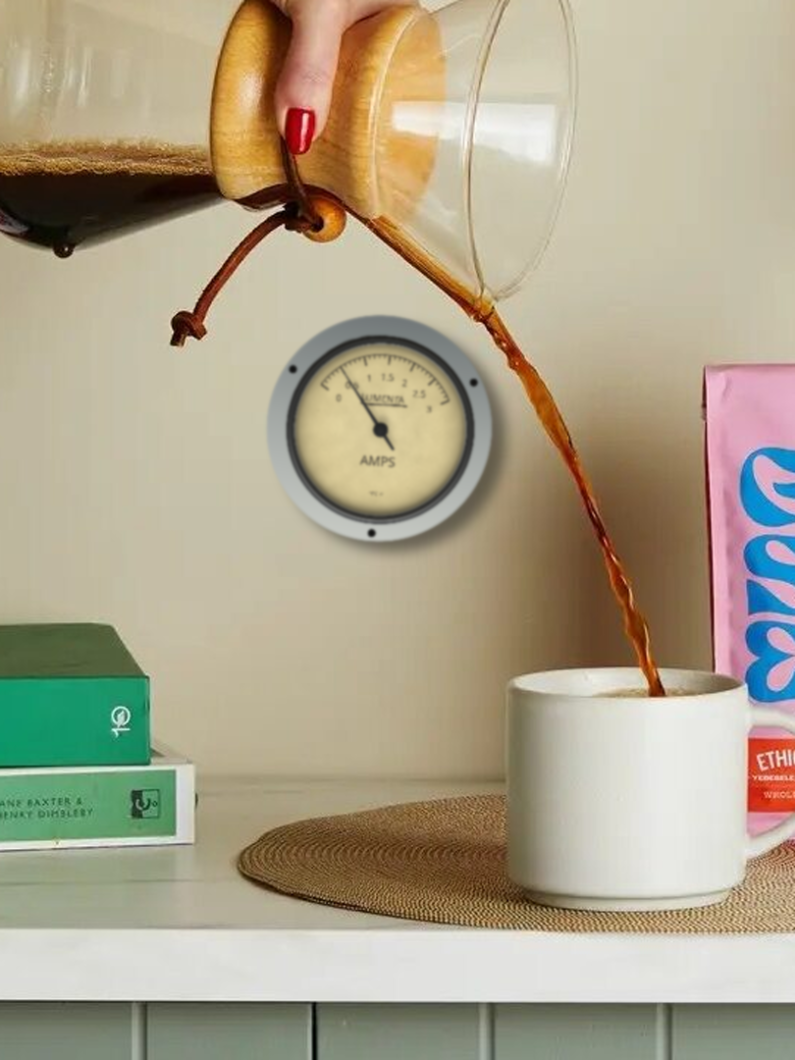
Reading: 0.5 (A)
